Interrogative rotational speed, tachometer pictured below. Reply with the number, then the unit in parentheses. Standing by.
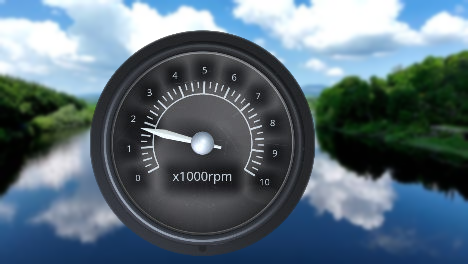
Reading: 1750 (rpm)
